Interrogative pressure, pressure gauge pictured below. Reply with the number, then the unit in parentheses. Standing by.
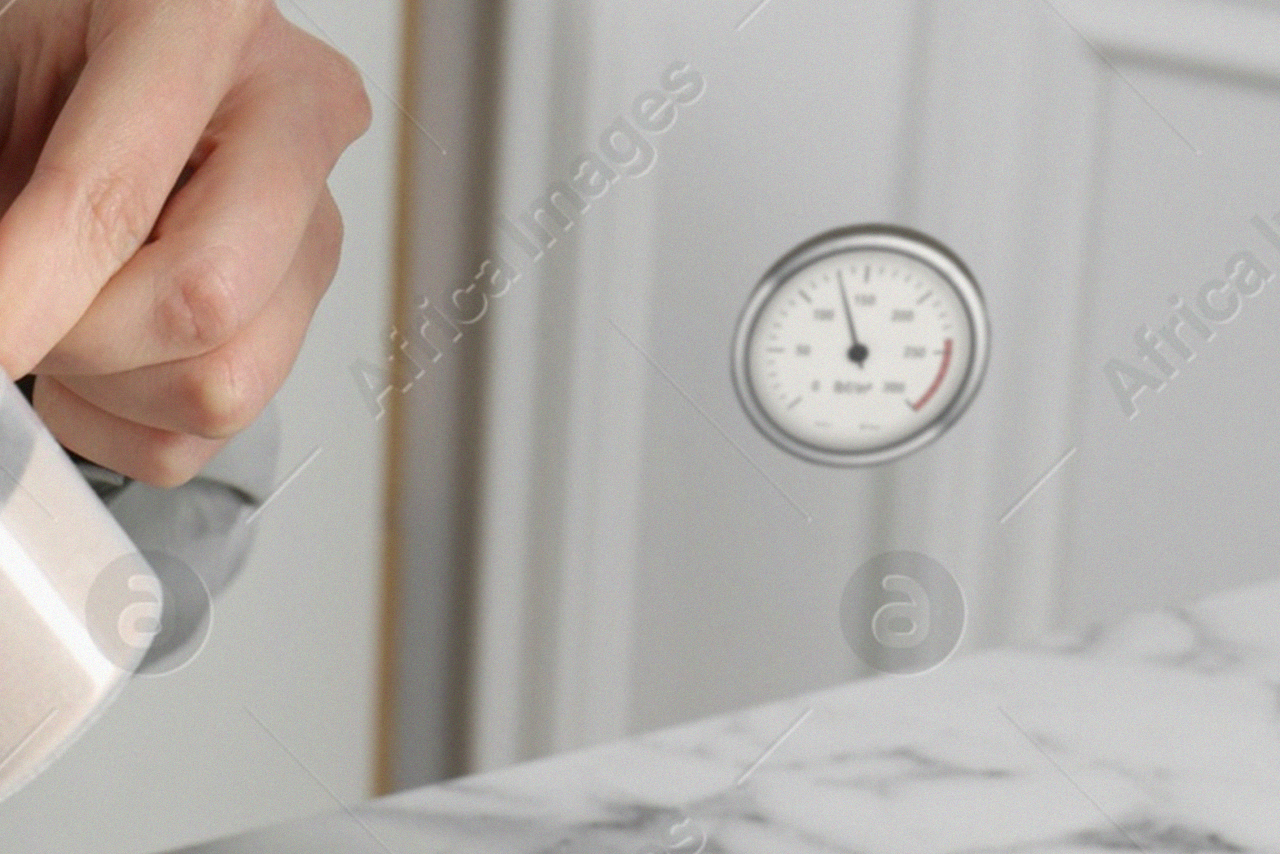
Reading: 130 (psi)
